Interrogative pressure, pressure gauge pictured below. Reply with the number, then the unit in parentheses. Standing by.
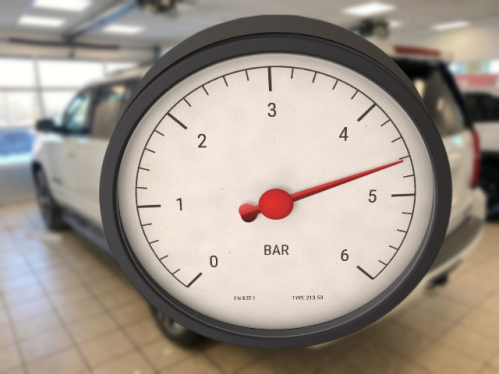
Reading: 4.6 (bar)
